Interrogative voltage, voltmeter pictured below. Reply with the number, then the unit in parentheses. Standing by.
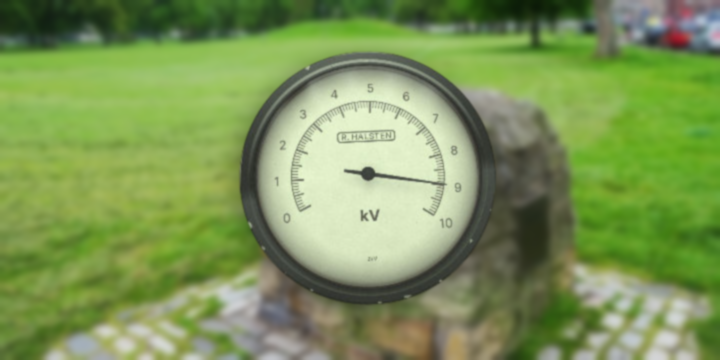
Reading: 9 (kV)
